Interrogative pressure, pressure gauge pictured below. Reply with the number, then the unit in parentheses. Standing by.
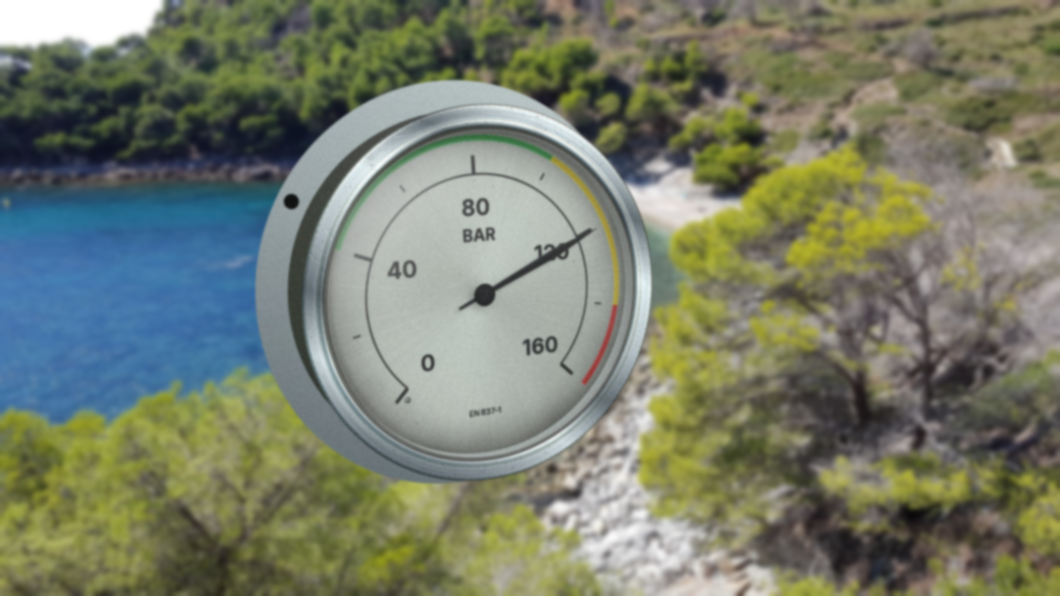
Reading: 120 (bar)
